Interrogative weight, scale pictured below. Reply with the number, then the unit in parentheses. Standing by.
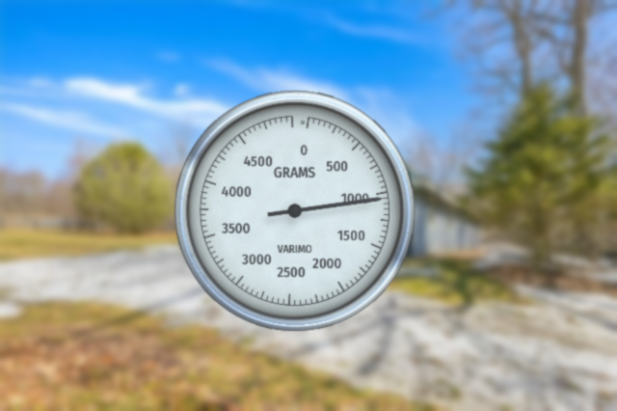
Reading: 1050 (g)
